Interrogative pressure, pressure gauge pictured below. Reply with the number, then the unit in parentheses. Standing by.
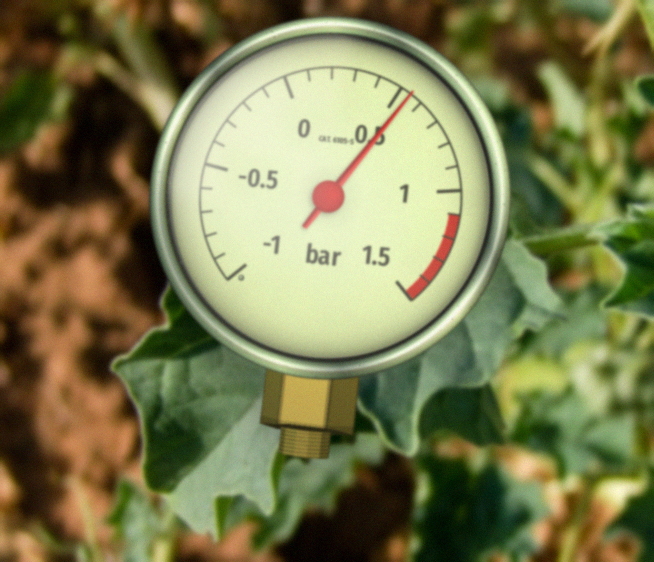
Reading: 0.55 (bar)
